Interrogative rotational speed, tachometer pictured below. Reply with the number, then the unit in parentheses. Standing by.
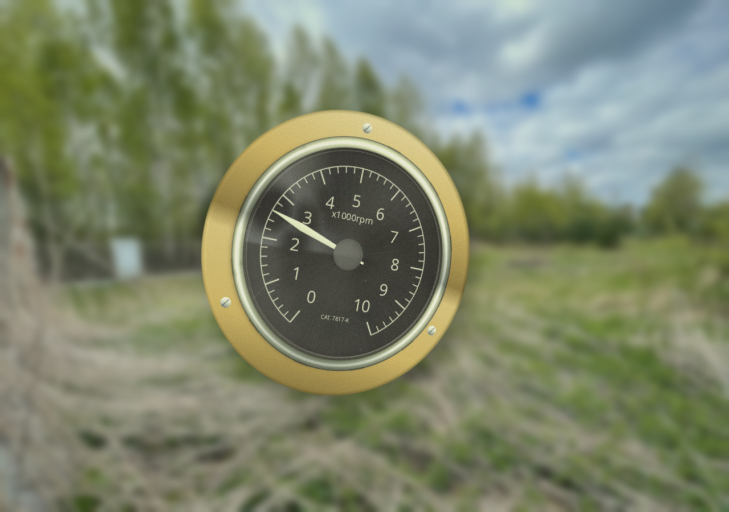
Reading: 2600 (rpm)
